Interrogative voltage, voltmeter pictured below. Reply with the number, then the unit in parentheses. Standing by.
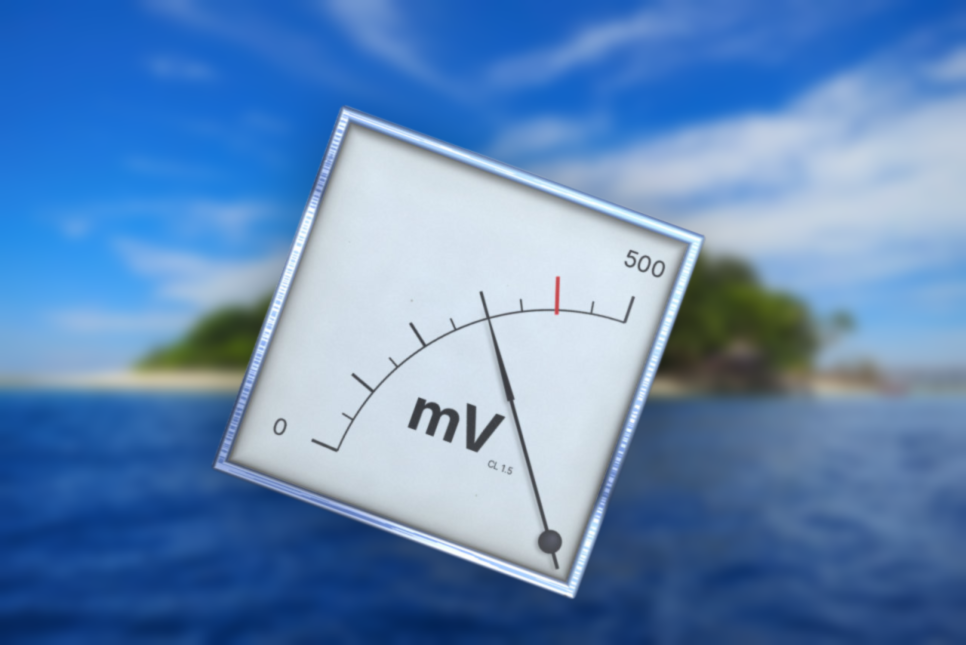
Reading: 300 (mV)
